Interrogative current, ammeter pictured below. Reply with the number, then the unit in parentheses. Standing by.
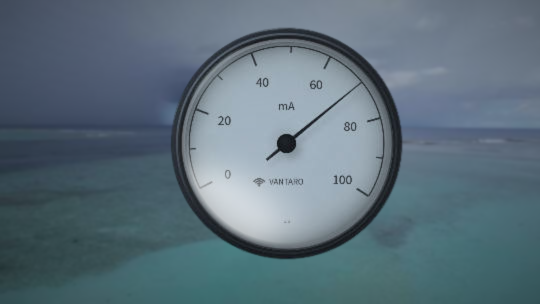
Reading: 70 (mA)
